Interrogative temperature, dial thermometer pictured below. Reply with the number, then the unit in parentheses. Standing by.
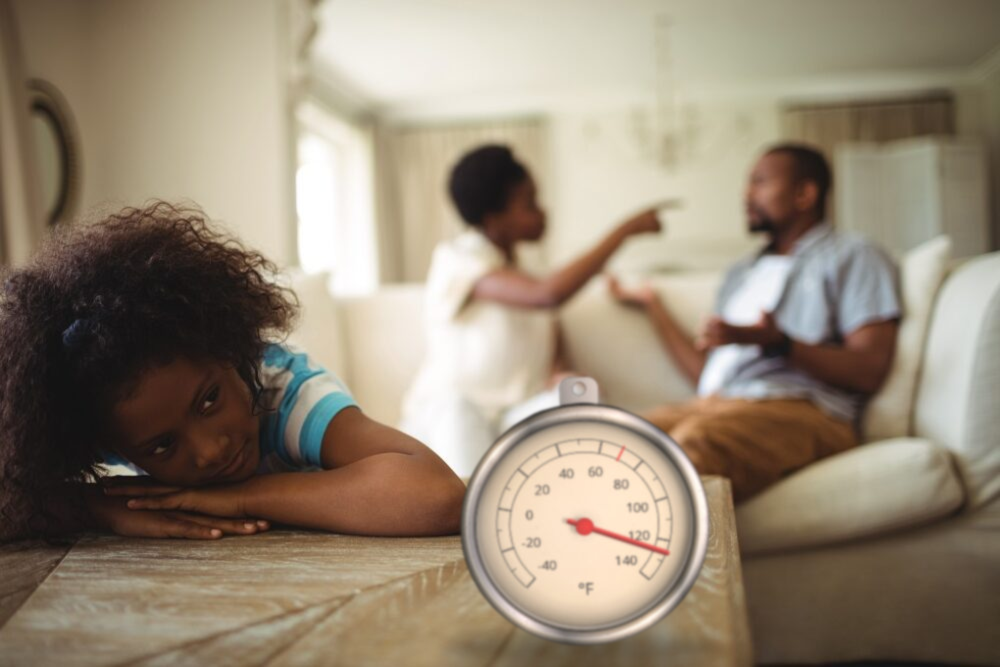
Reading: 125 (°F)
